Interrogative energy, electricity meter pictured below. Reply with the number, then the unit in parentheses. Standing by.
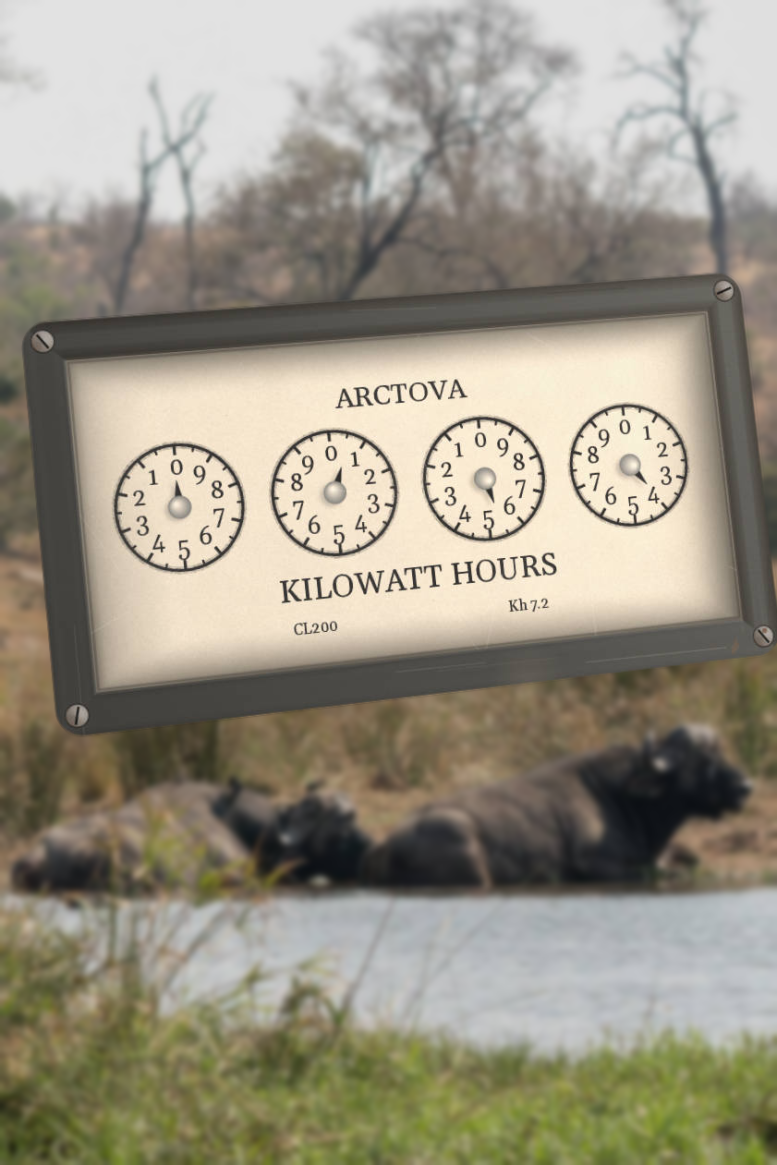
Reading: 54 (kWh)
